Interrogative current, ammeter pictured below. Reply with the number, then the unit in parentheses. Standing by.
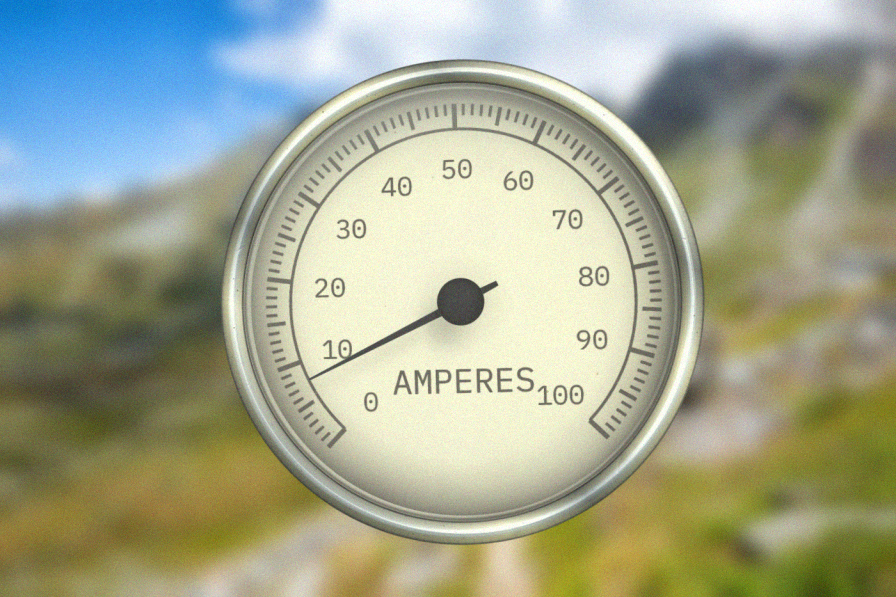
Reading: 7.5 (A)
